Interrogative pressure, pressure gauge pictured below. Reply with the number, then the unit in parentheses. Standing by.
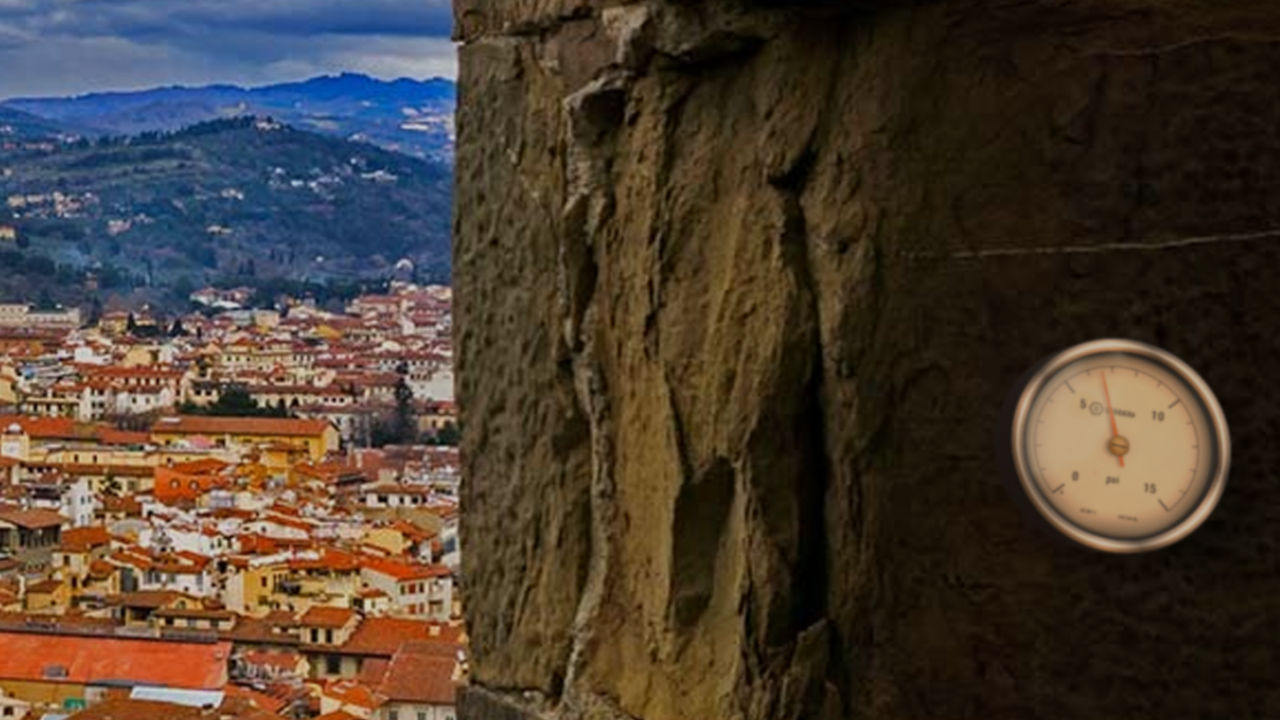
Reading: 6.5 (psi)
